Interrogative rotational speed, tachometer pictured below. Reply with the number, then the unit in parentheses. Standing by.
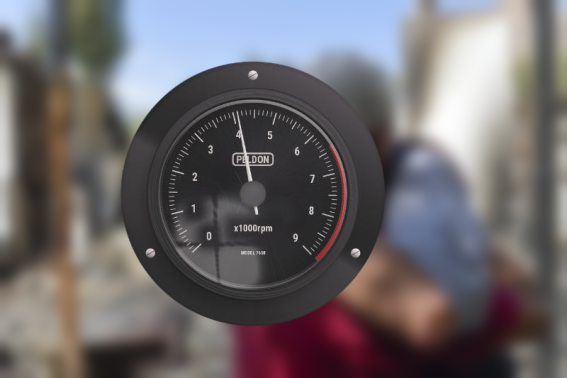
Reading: 4100 (rpm)
